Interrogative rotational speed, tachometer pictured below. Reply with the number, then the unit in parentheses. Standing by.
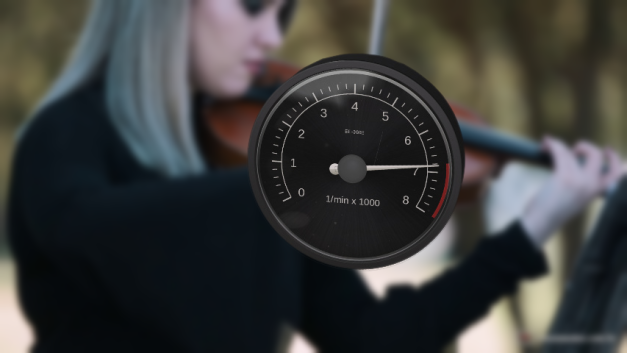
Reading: 6800 (rpm)
